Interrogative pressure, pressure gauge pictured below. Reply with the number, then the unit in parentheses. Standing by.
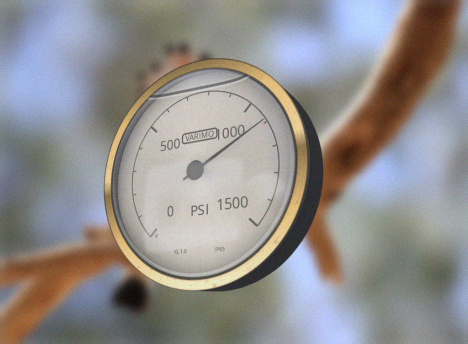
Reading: 1100 (psi)
